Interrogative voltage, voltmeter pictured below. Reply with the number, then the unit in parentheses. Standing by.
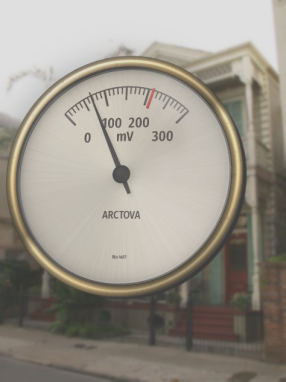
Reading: 70 (mV)
